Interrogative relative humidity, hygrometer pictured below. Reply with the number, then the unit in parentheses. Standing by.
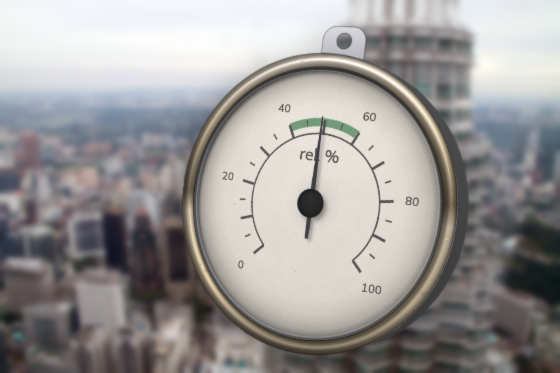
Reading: 50 (%)
